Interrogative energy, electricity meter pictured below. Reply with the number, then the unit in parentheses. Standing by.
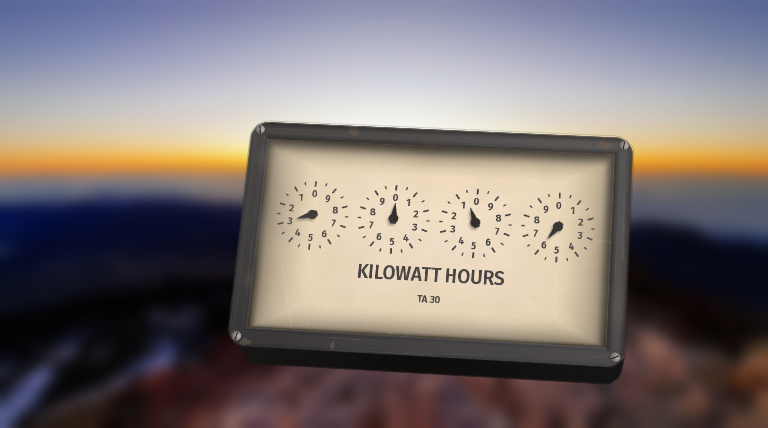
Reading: 3006 (kWh)
